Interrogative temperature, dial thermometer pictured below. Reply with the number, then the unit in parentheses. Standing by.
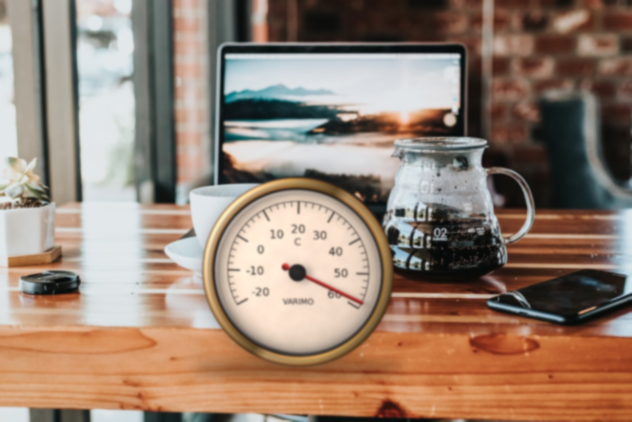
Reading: 58 (°C)
